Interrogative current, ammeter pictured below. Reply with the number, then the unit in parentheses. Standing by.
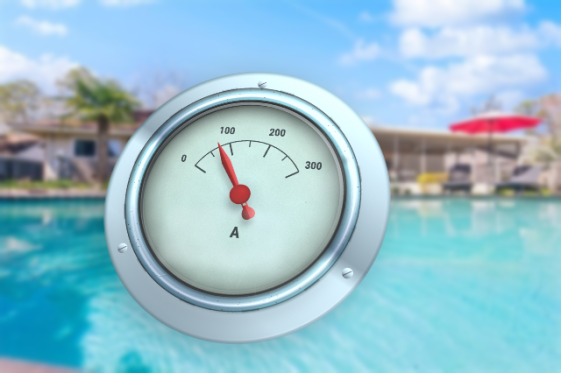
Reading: 75 (A)
